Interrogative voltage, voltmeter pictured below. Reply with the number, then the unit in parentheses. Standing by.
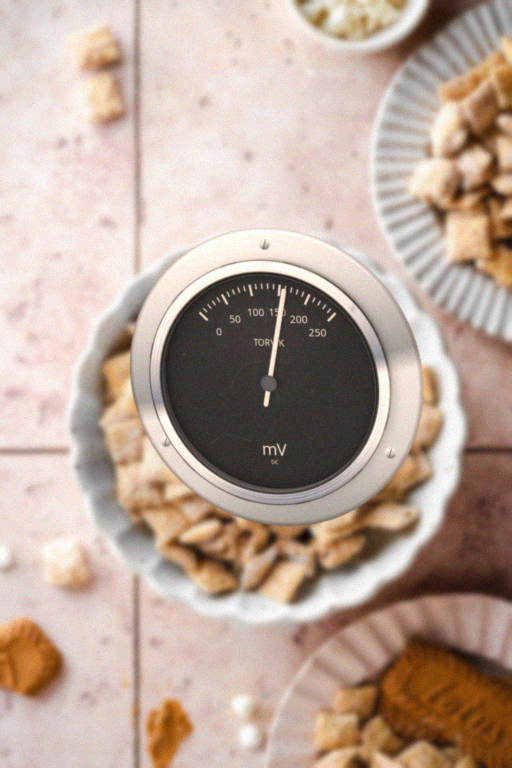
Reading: 160 (mV)
